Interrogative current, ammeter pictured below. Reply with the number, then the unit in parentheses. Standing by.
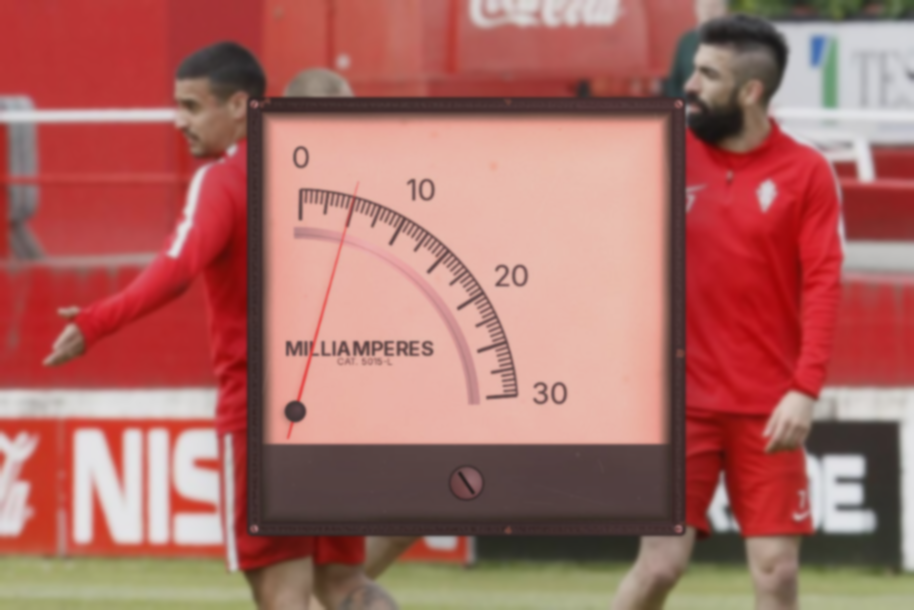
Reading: 5 (mA)
